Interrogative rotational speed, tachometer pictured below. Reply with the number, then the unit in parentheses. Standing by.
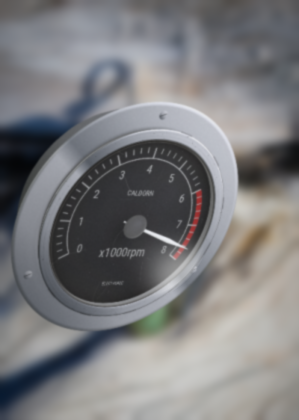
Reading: 7600 (rpm)
